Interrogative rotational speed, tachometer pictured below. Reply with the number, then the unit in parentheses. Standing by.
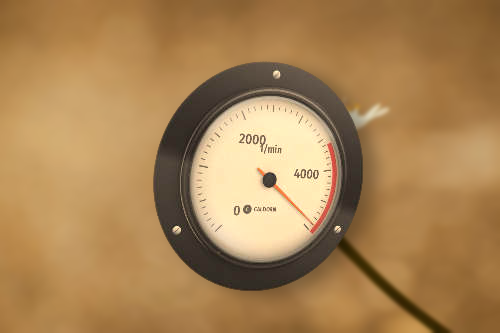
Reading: 4900 (rpm)
